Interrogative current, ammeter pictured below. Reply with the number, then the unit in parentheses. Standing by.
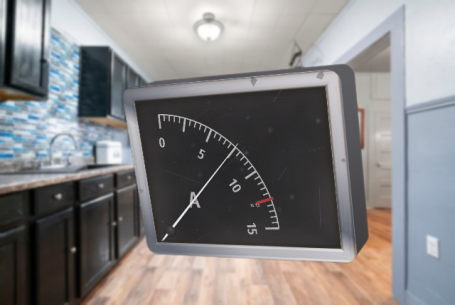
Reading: 7.5 (A)
